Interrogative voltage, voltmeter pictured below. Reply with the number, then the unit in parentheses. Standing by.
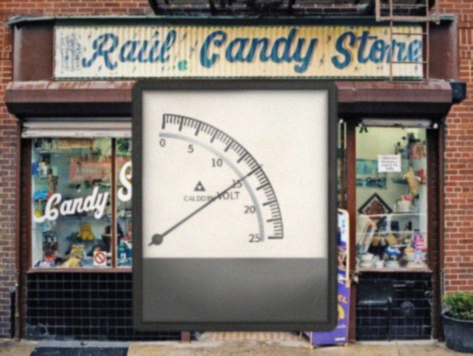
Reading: 15 (V)
